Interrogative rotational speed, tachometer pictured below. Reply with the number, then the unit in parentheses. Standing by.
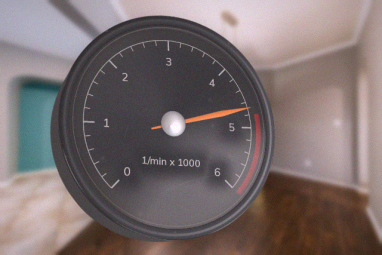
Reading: 4700 (rpm)
